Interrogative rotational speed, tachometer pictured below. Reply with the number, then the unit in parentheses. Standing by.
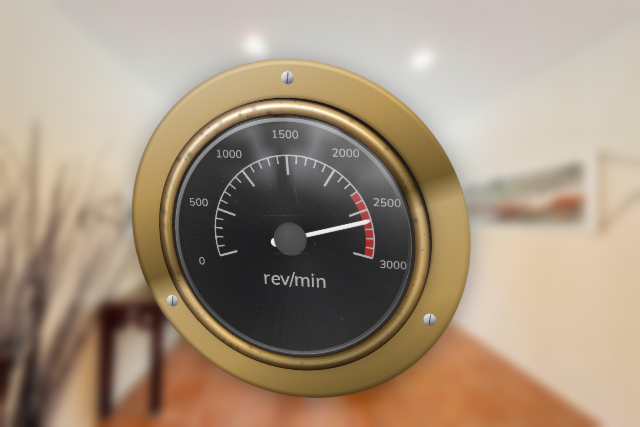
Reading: 2600 (rpm)
